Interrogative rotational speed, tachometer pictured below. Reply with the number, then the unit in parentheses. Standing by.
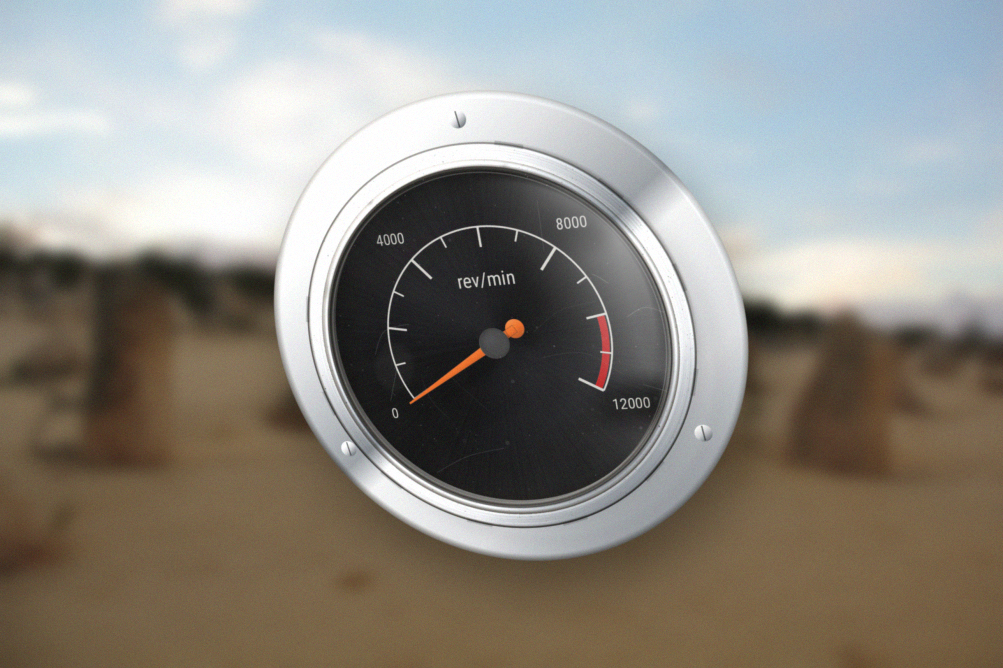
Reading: 0 (rpm)
